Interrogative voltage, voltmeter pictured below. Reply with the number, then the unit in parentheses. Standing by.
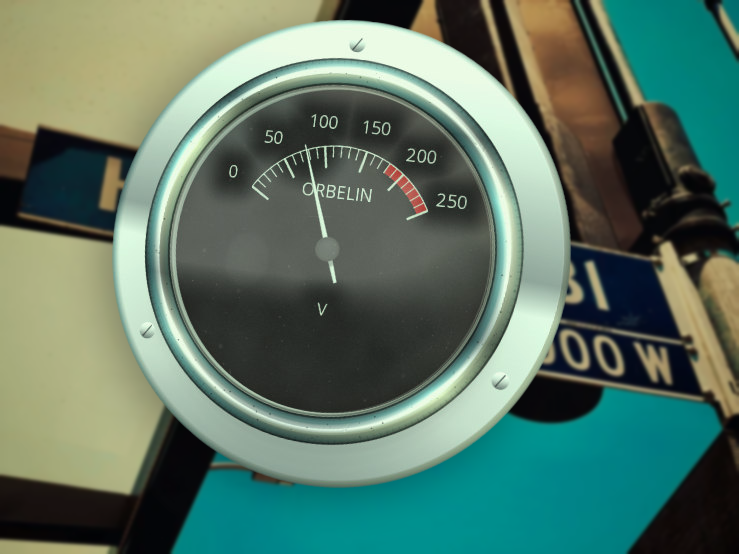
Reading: 80 (V)
